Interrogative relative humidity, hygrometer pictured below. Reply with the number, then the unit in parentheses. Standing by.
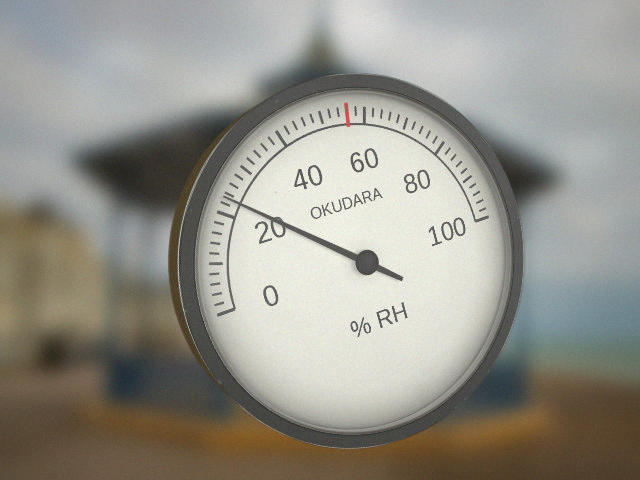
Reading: 23 (%)
